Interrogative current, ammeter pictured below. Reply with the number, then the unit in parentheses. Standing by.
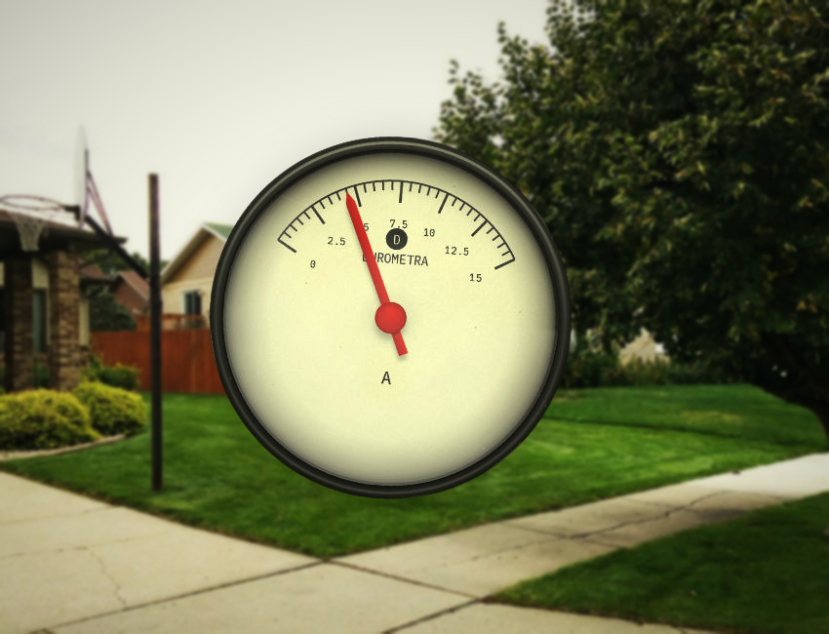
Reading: 4.5 (A)
